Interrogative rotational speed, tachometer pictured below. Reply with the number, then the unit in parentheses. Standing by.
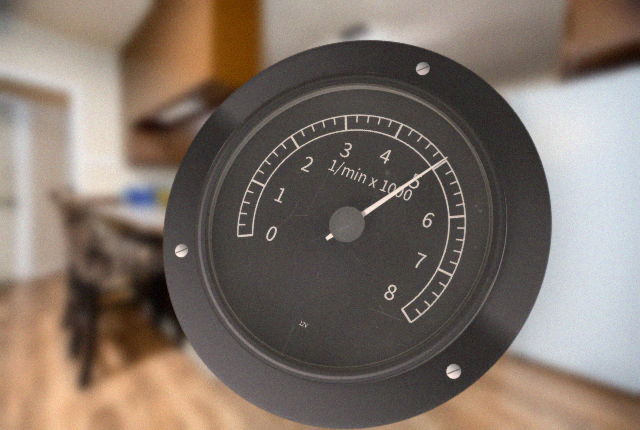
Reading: 5000 (rpm)
